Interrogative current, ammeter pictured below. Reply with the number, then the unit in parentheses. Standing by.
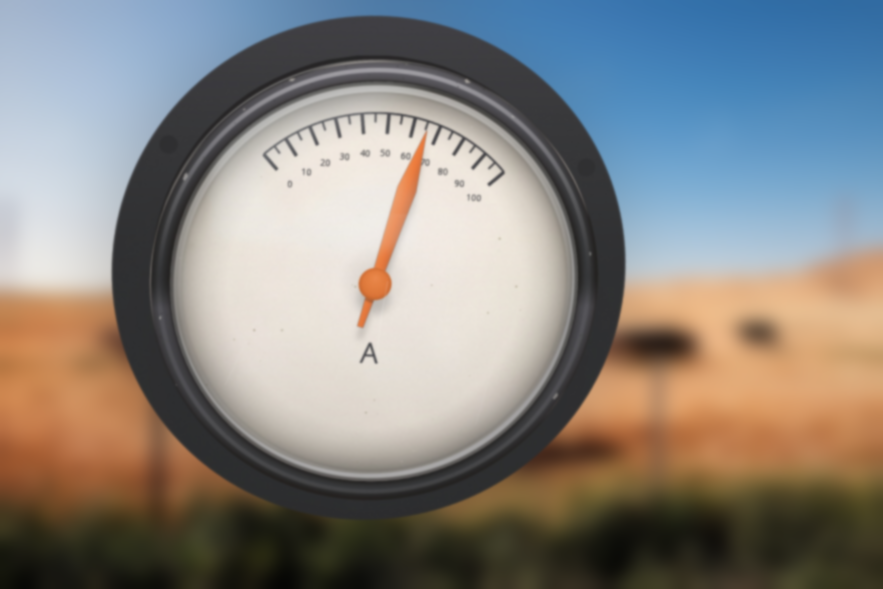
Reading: 65 (A)
